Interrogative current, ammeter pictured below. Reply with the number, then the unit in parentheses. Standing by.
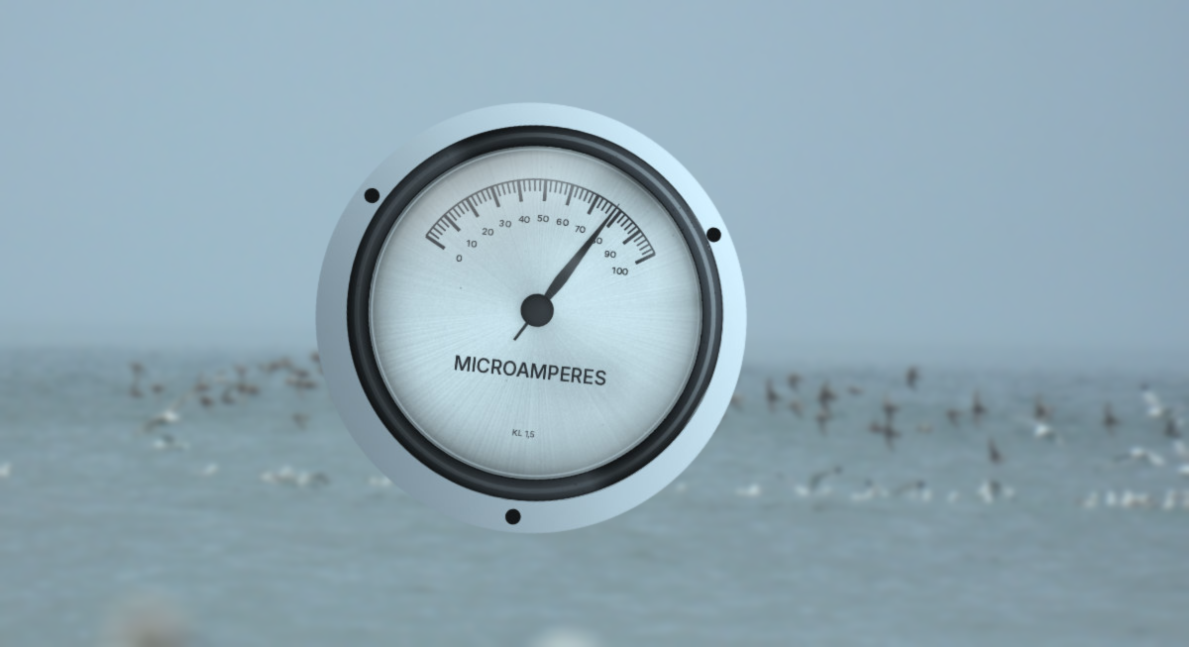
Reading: 78 (µA)
